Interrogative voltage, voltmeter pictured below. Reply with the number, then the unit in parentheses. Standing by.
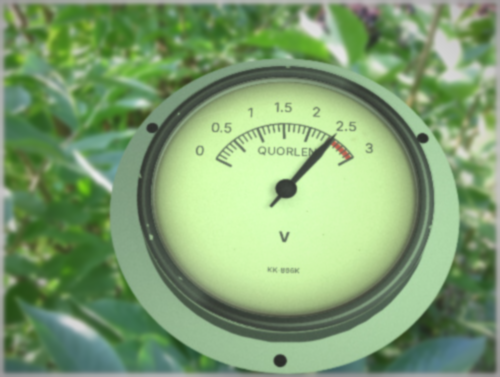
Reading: 2.5 (V)
